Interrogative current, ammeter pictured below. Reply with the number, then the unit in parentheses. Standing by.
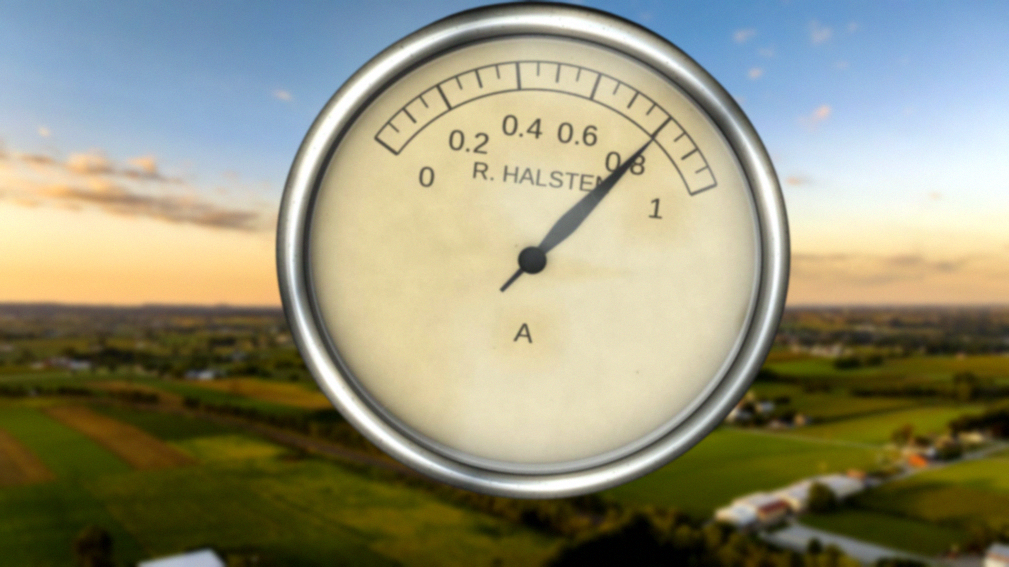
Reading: 0.8 (A)
